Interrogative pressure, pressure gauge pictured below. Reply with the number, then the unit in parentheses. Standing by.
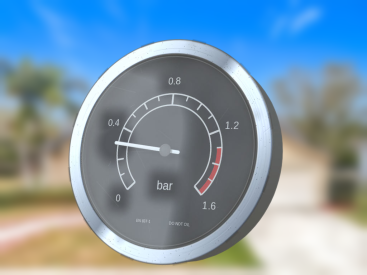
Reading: 0.3 (bar)
